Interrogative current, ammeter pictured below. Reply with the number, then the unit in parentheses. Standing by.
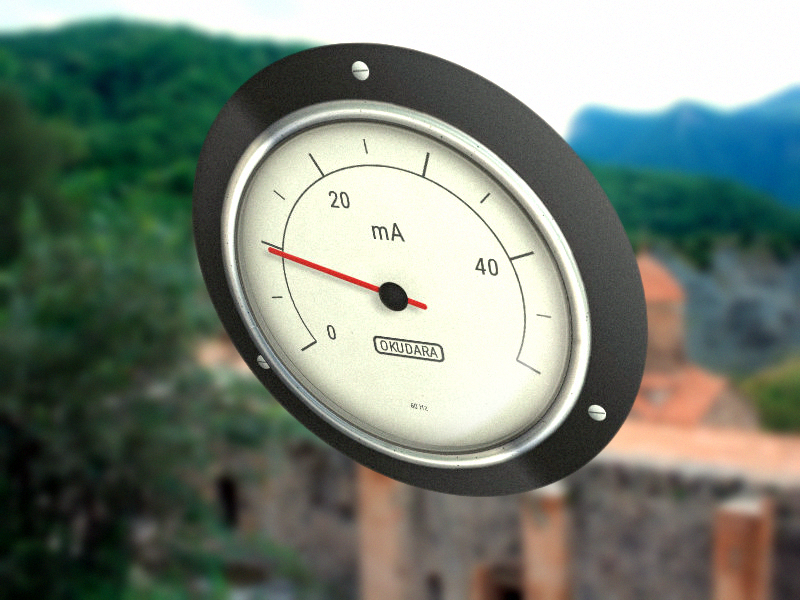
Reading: 10 (mA)
